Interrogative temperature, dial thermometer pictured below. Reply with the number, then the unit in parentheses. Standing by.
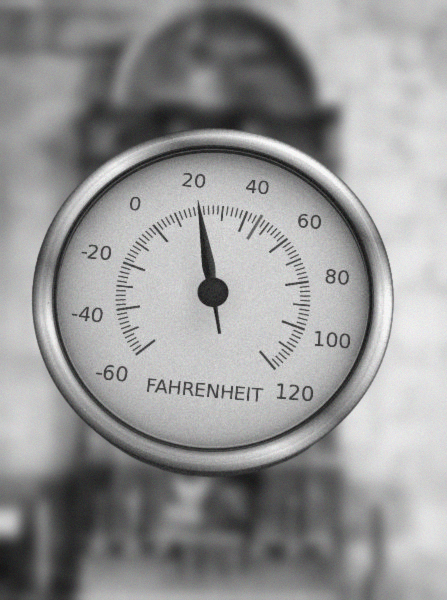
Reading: 20 (°F)
